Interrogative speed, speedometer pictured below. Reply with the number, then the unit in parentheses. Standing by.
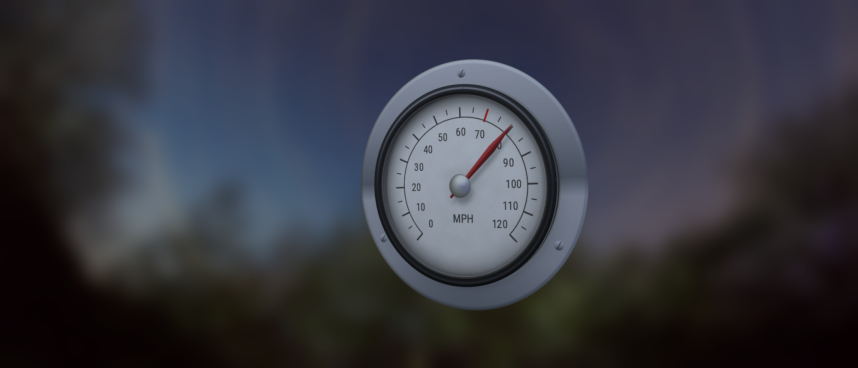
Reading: 80 (mph)
